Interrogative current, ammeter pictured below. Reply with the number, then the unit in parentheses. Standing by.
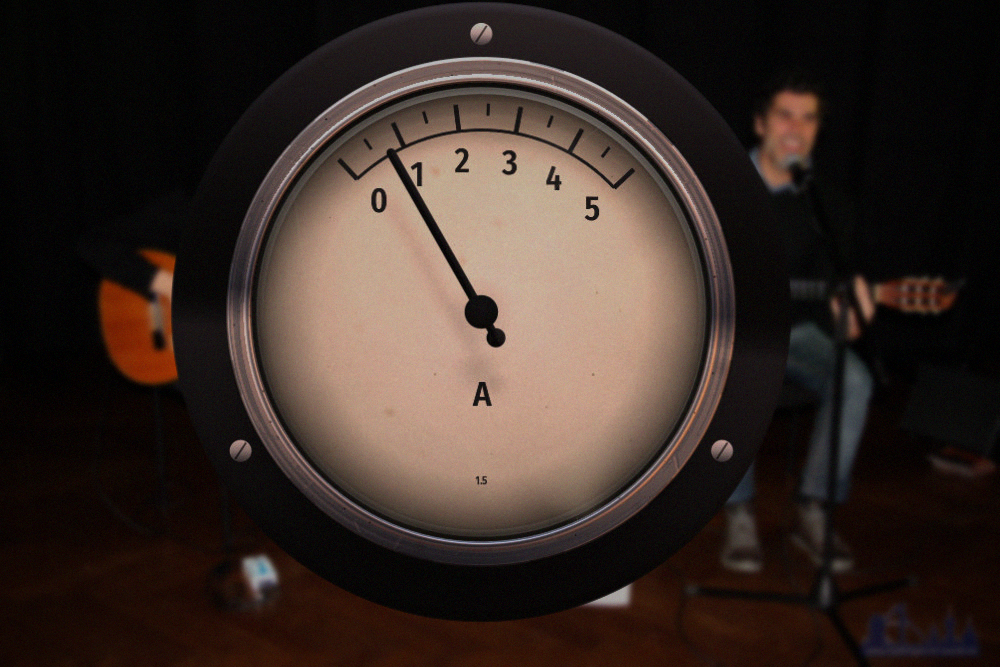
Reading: 0.75 (A)
